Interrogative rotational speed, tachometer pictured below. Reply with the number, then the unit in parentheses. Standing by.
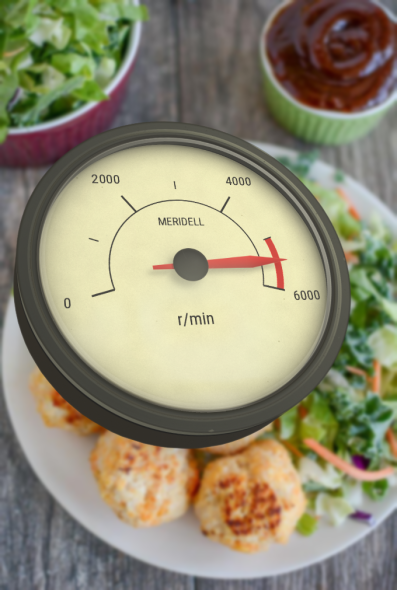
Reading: 5500 (rpm)
